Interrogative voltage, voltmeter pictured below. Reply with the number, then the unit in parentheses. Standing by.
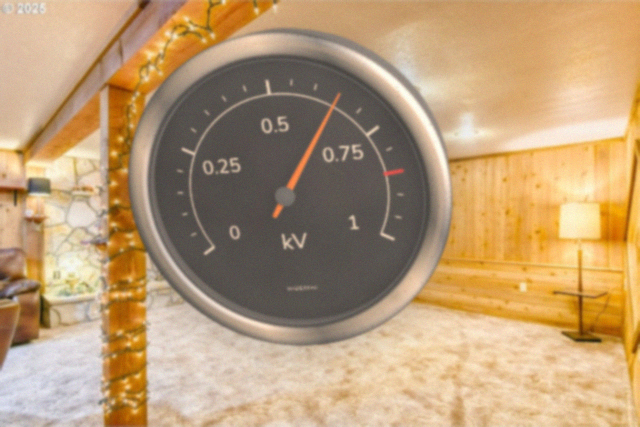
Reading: 0.65 (kV)
